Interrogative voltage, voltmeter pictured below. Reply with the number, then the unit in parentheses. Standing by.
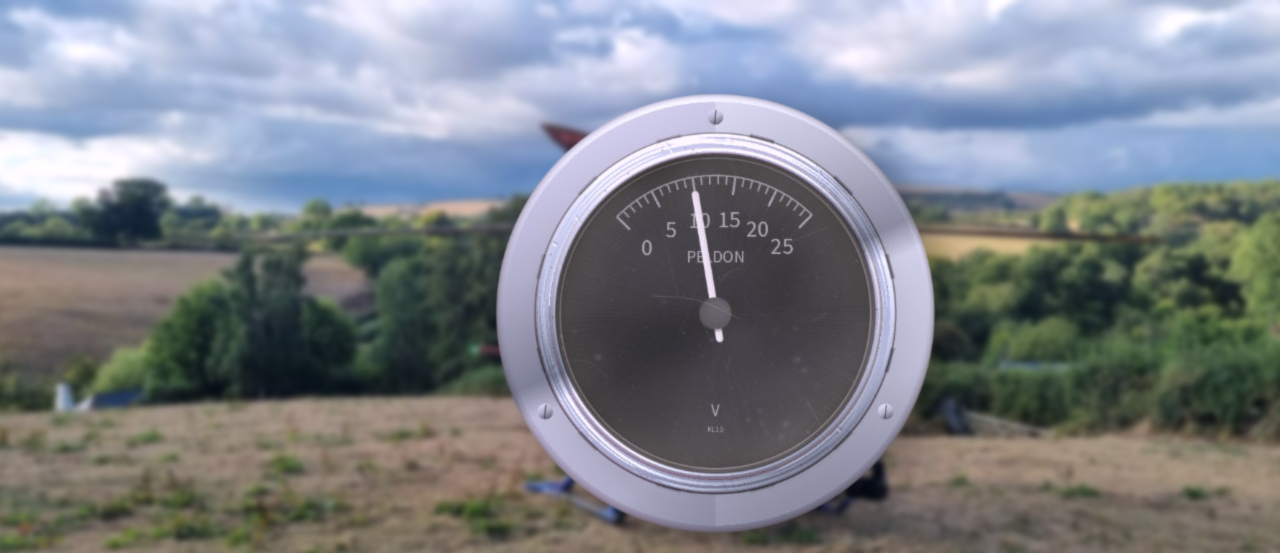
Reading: 10 (V)
